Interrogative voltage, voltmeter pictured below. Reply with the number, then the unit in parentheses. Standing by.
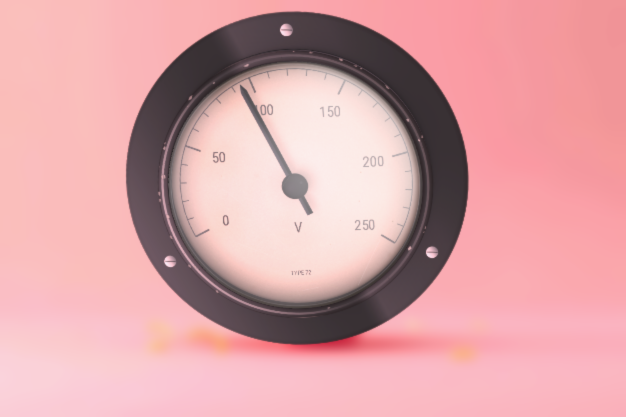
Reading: 95 (V)
